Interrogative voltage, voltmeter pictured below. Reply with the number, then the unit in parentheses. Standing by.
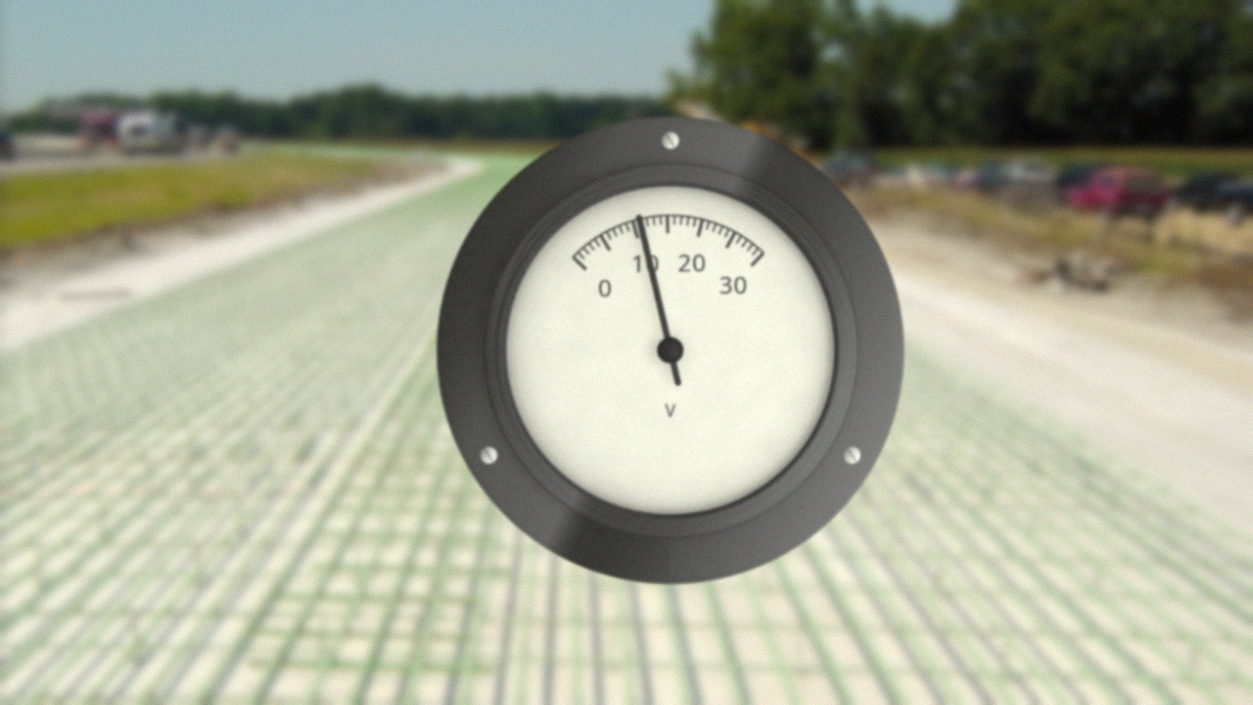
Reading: 11 (V)
